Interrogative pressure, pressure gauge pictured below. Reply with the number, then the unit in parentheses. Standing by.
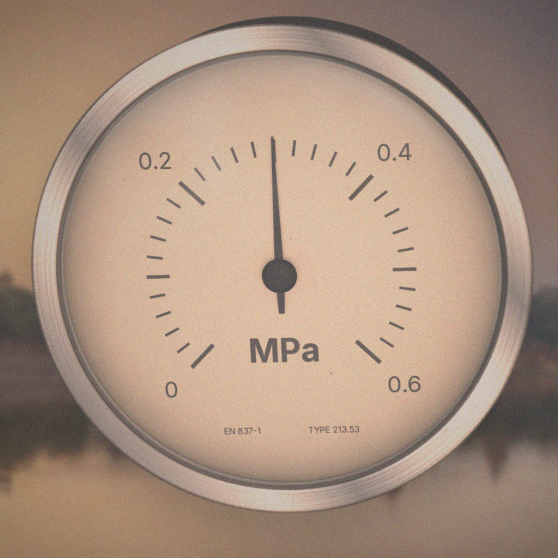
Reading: 0.3 (MPa)
